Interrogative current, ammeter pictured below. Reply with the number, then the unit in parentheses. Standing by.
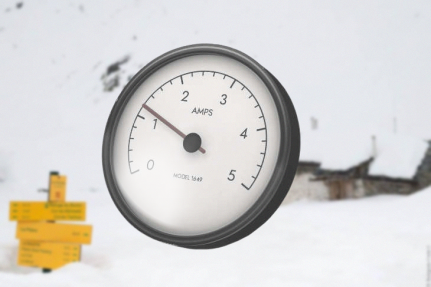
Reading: 1.2 (A)
